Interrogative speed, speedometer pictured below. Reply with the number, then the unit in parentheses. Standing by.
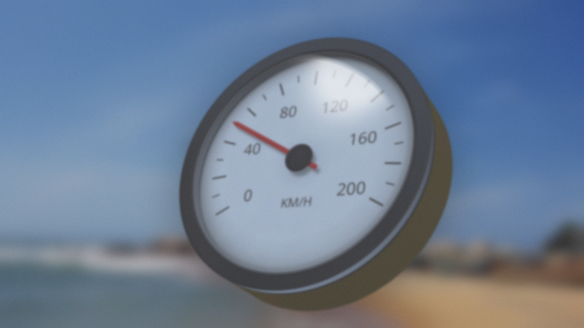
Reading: 50 (km/h)
